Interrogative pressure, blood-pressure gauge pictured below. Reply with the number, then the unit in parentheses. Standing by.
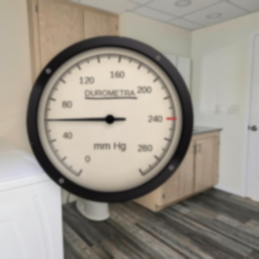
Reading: 60 (mmHg)
